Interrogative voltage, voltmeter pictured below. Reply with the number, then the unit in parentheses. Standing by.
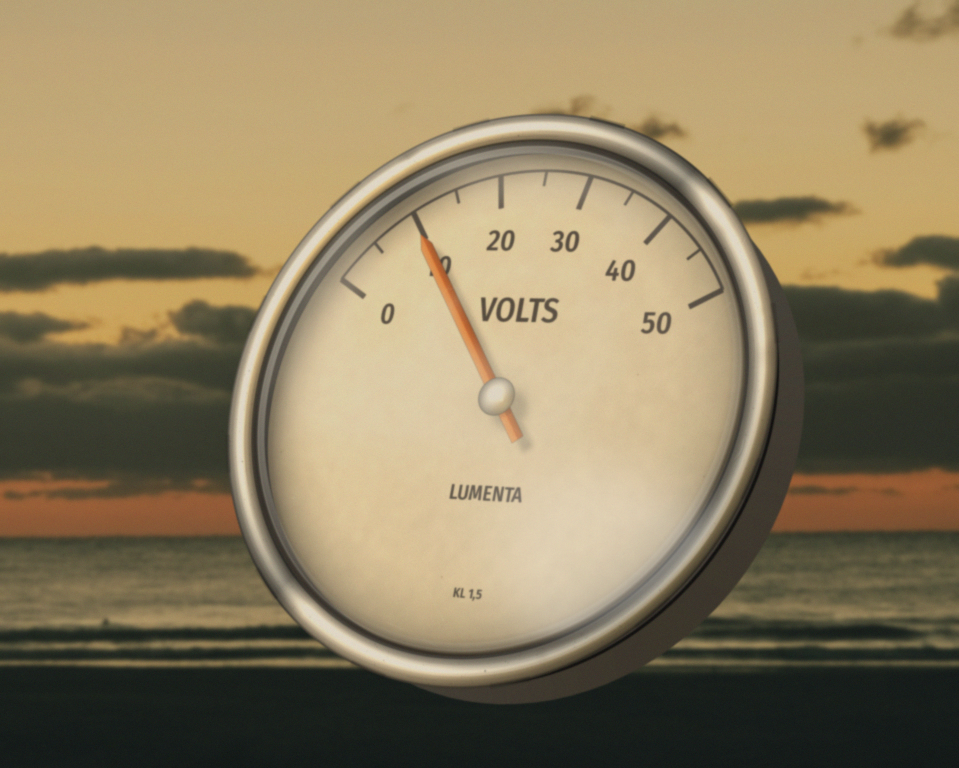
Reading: 10 (V)
